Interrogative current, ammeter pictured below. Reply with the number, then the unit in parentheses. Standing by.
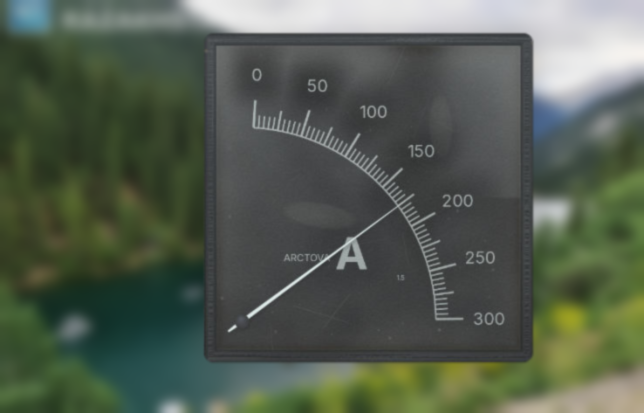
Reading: 175 (A)
